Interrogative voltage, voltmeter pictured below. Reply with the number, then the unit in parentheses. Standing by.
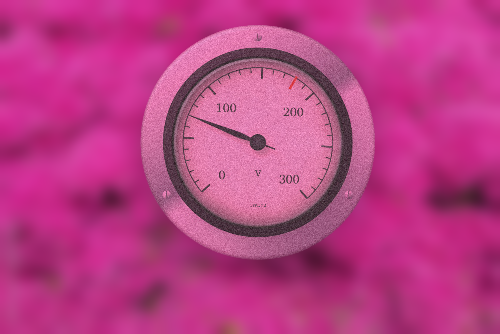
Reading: 70 (V)
